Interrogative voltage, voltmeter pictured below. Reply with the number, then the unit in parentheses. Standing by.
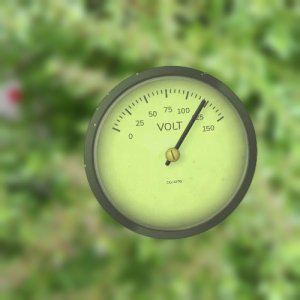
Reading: 120 (V)
